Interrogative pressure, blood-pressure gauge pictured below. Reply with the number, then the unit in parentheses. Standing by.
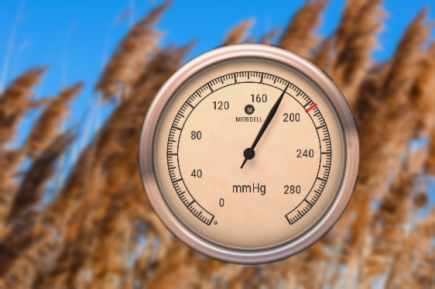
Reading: 180 (mmHg)
